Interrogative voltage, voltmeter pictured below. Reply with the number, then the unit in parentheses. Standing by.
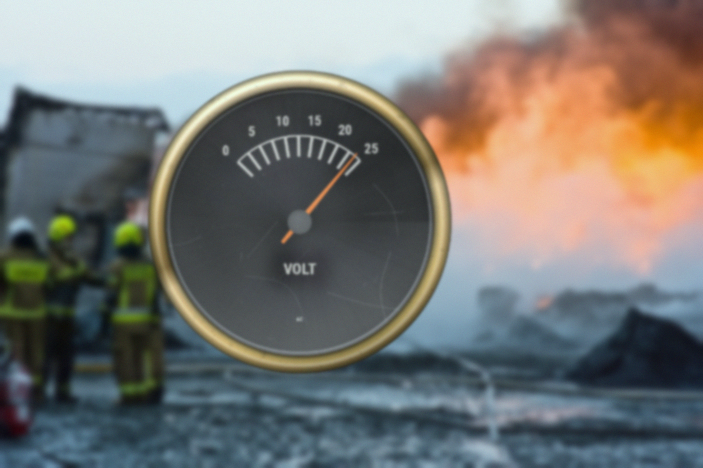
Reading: 23.75 (V)
